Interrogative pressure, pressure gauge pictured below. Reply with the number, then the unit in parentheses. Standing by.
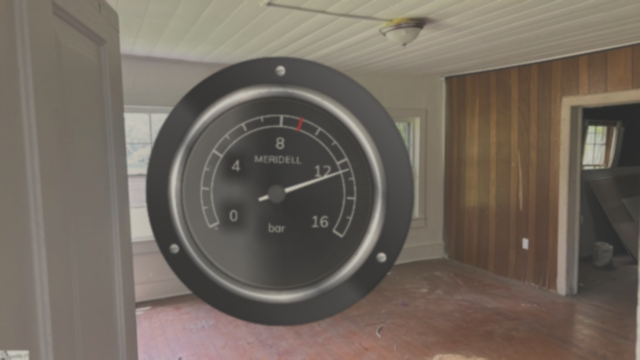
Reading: 12.5 (bar)
